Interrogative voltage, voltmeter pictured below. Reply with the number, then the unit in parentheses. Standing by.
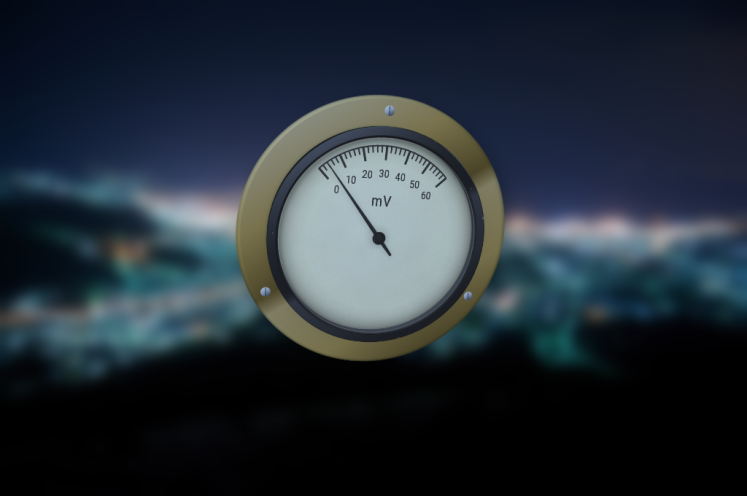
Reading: 4 (mV)
